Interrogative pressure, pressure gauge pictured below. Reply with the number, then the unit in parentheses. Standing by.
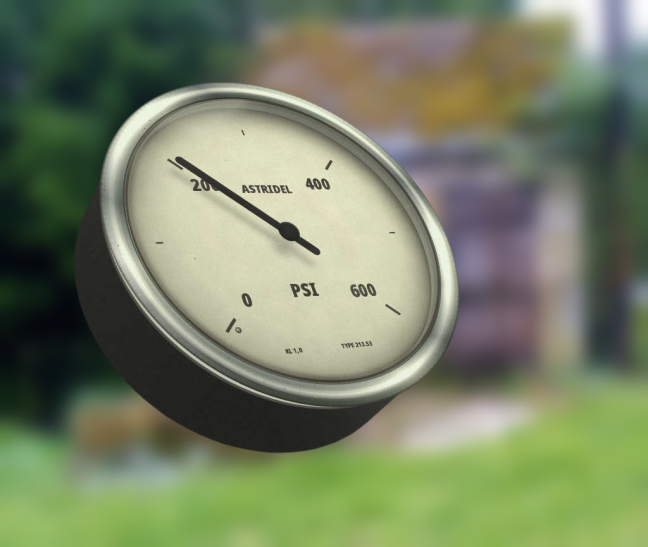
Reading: 200 (psi)
